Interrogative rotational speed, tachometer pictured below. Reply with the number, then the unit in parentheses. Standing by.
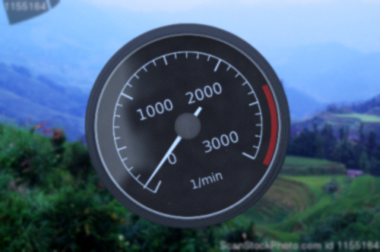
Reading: 100 (rpm)
